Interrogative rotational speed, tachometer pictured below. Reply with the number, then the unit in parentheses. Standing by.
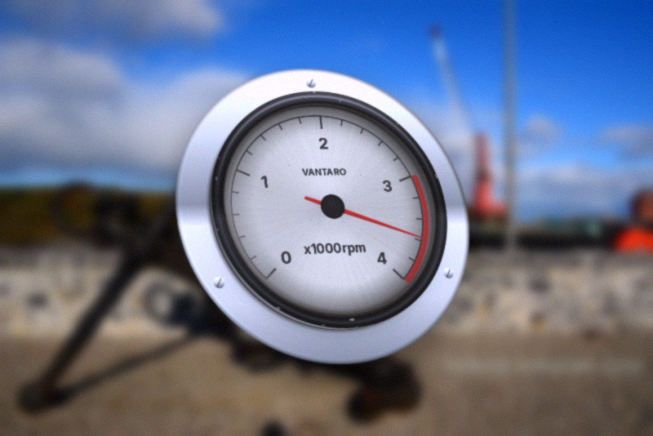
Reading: 3600 (rpm)
